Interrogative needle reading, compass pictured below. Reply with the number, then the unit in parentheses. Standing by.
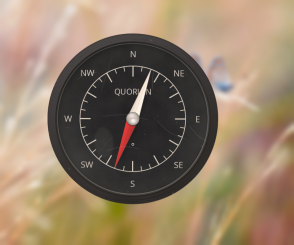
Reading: 200 (°)
